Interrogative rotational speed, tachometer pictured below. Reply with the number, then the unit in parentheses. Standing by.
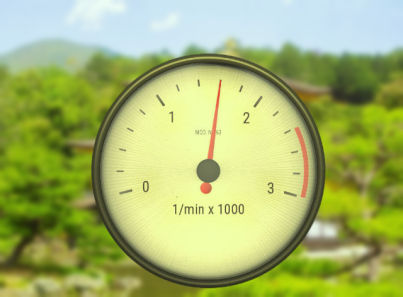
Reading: 1600 (rpm)
